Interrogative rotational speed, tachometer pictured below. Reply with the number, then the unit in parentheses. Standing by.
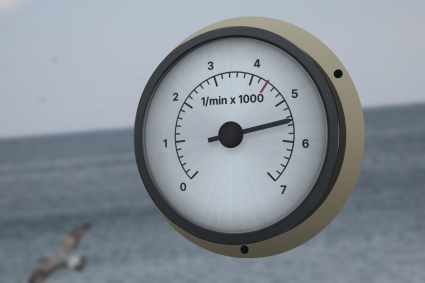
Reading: 5500 (rpm)
